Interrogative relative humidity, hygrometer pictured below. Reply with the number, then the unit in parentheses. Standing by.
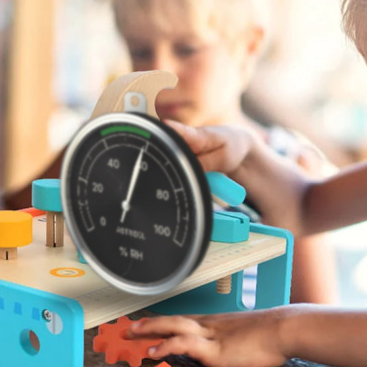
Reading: 60 (%)
